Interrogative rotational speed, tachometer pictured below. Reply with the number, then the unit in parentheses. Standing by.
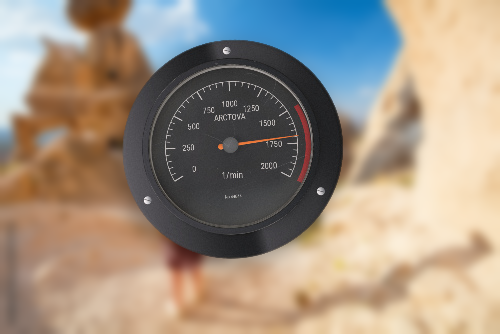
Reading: 1700 (rpm)
